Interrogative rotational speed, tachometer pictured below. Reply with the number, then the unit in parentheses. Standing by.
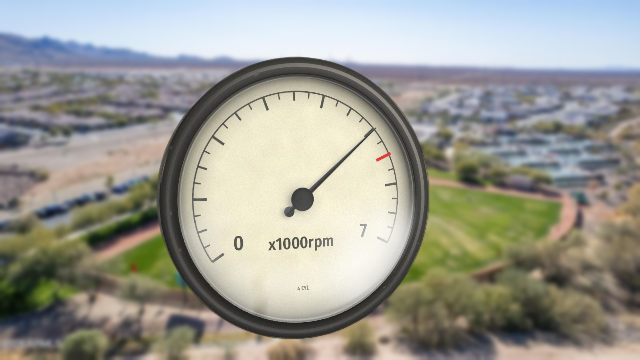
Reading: 5000 (rpm)
